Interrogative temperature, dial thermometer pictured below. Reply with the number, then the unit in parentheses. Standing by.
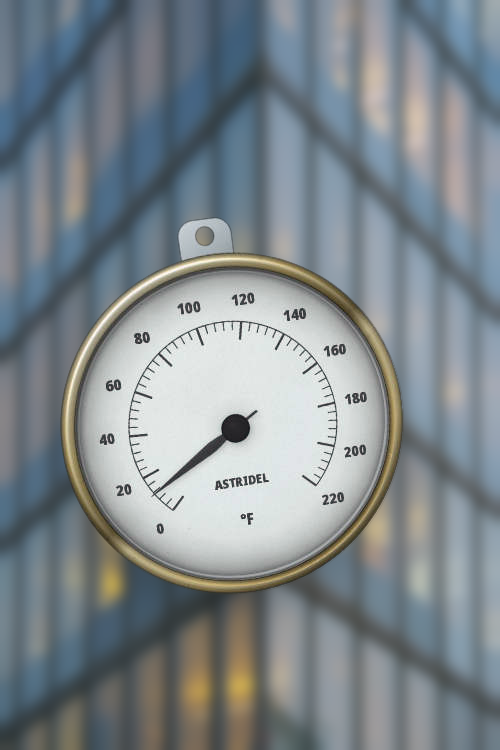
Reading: 12 (°F)
